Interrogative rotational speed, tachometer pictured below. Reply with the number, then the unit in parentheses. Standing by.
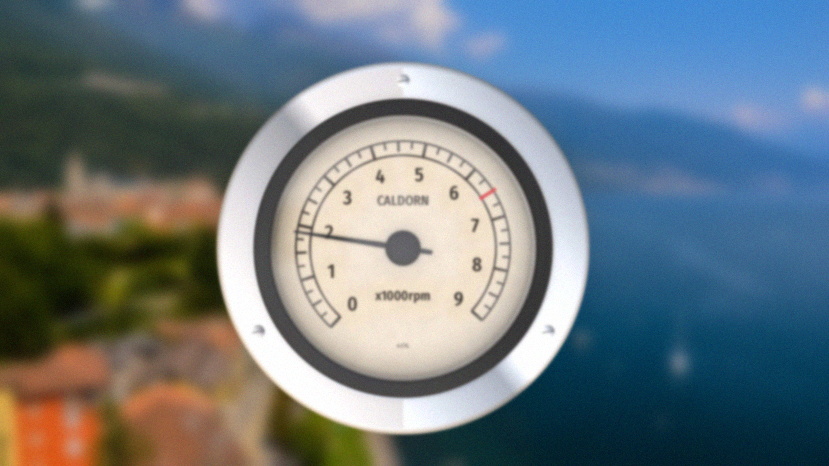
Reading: 1875 (rpm)
